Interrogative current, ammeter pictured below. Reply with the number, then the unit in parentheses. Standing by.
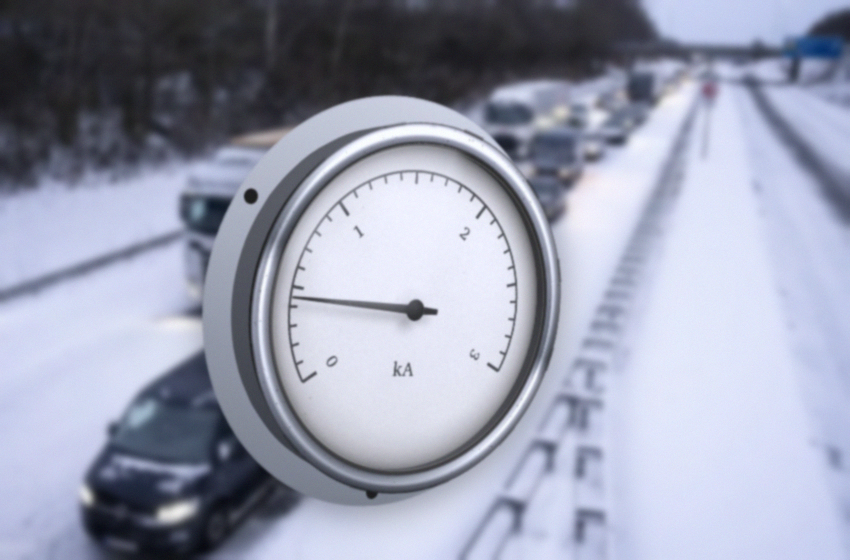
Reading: 0.45 (kA)
